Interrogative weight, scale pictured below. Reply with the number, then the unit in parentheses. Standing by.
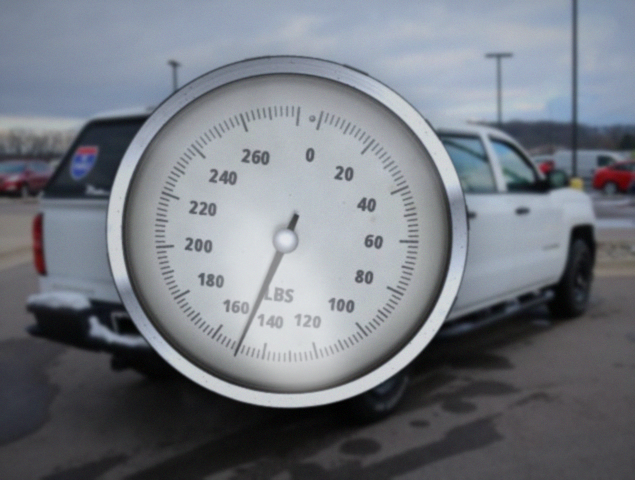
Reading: 150 (lb)
